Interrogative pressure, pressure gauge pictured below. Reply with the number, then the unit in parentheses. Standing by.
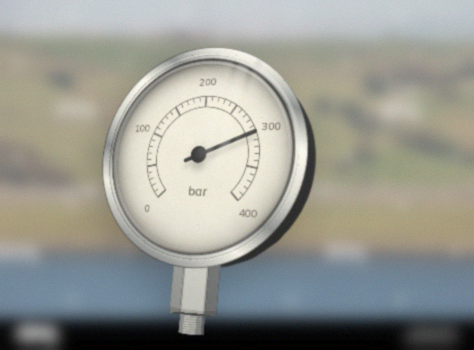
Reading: 300 (bar)
